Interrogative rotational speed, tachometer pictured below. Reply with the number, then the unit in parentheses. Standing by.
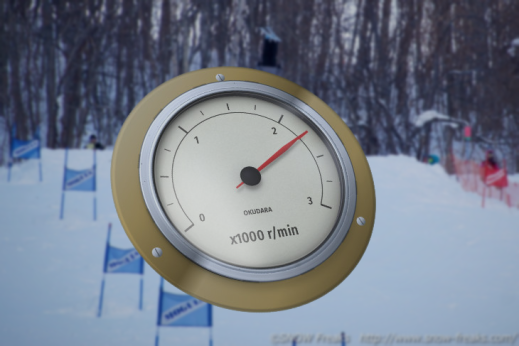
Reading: 2250 (rpm)
